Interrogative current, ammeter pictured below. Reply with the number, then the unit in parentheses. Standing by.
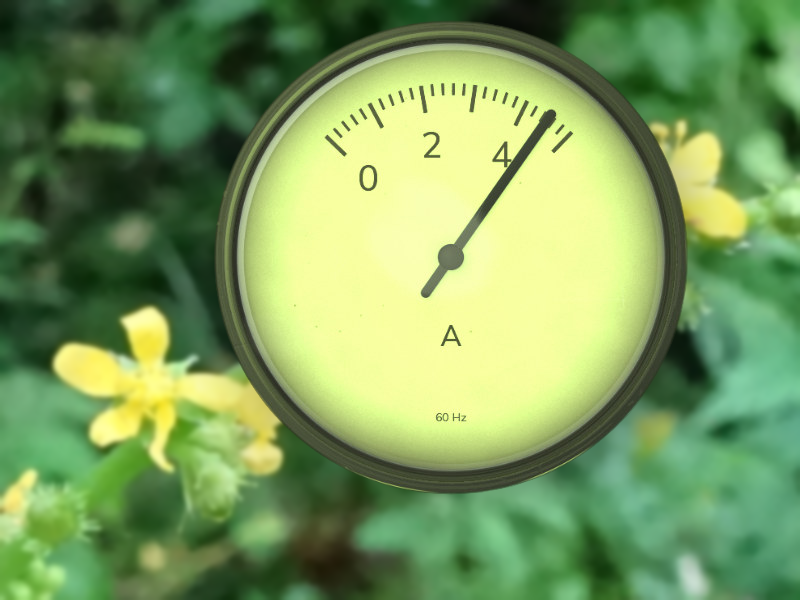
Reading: 4.5 (A)
